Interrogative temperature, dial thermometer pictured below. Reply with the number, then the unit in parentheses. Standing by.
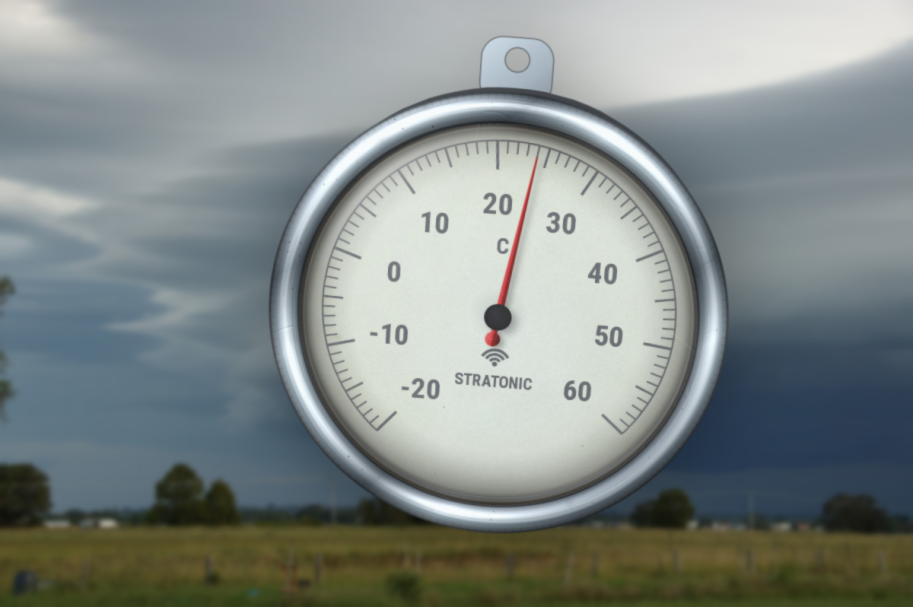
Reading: 24 (°C)
